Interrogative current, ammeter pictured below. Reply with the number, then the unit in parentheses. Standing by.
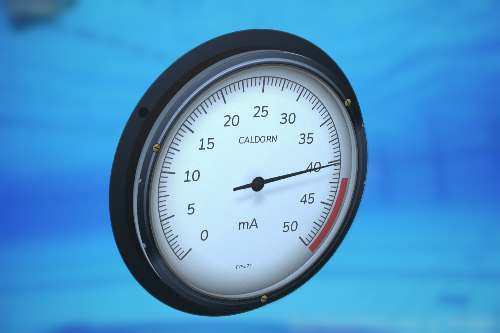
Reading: 40 (mA)
